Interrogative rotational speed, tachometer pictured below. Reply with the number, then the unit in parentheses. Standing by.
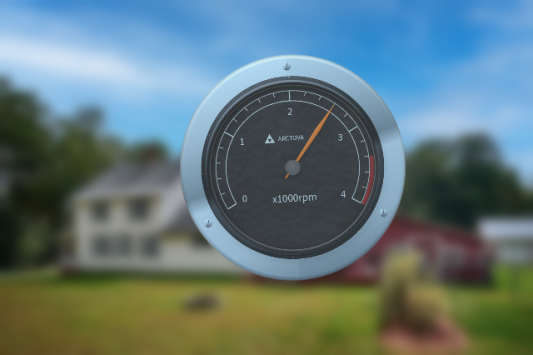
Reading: 2600 (rpm)
